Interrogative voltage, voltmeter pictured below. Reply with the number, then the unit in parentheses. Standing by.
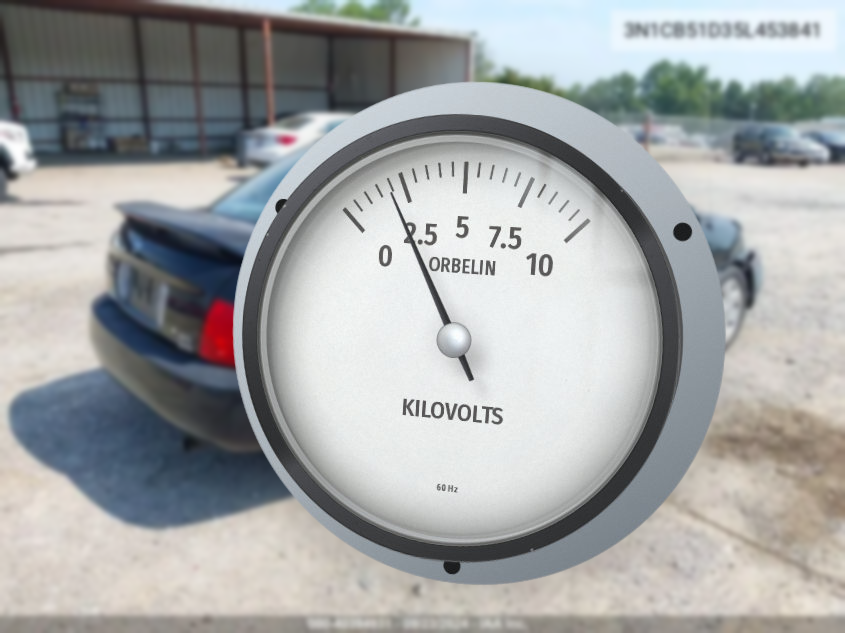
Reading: 2 (kV)
